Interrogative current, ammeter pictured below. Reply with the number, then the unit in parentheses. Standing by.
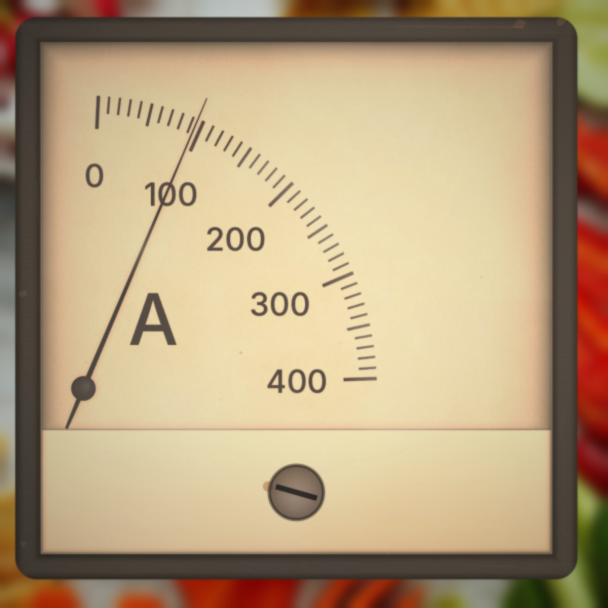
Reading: 95 (A)
